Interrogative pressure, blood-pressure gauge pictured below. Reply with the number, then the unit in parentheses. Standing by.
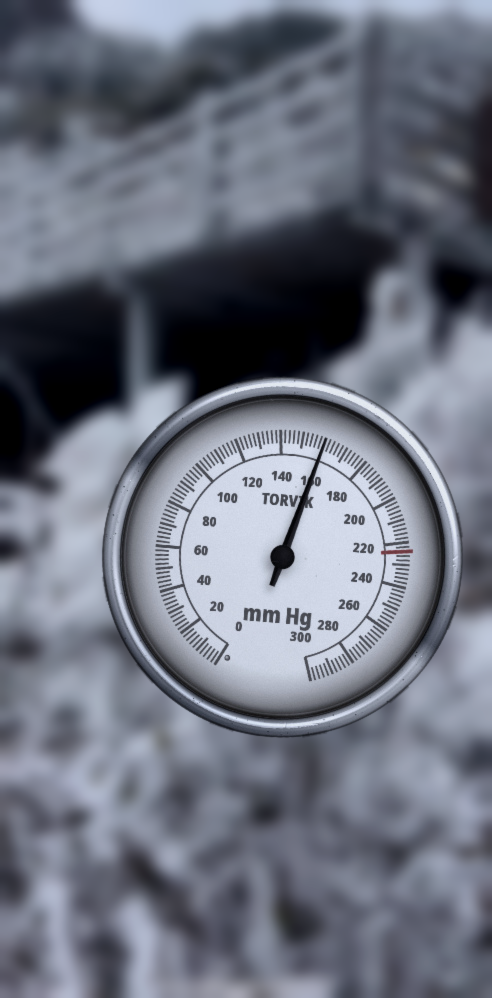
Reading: 160 (mmHg)
